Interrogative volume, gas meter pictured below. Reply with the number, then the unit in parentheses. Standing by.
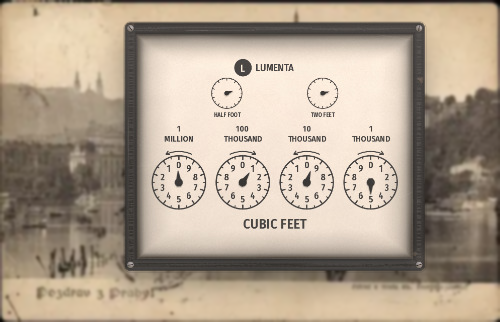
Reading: 9500 (ft³)
